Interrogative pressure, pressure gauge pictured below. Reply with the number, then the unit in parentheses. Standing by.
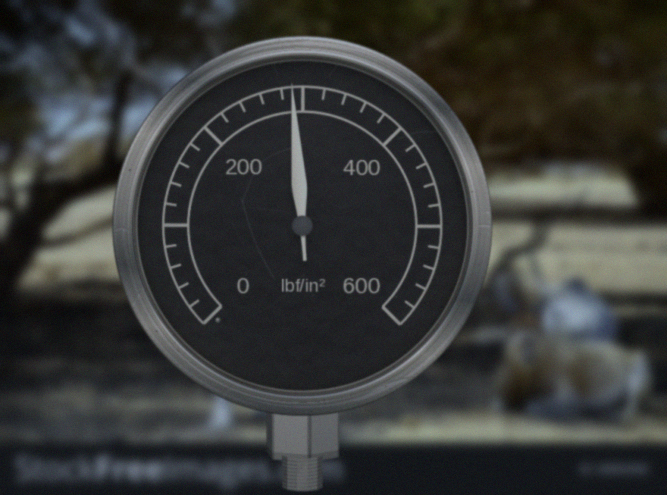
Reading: 290 (psi)
